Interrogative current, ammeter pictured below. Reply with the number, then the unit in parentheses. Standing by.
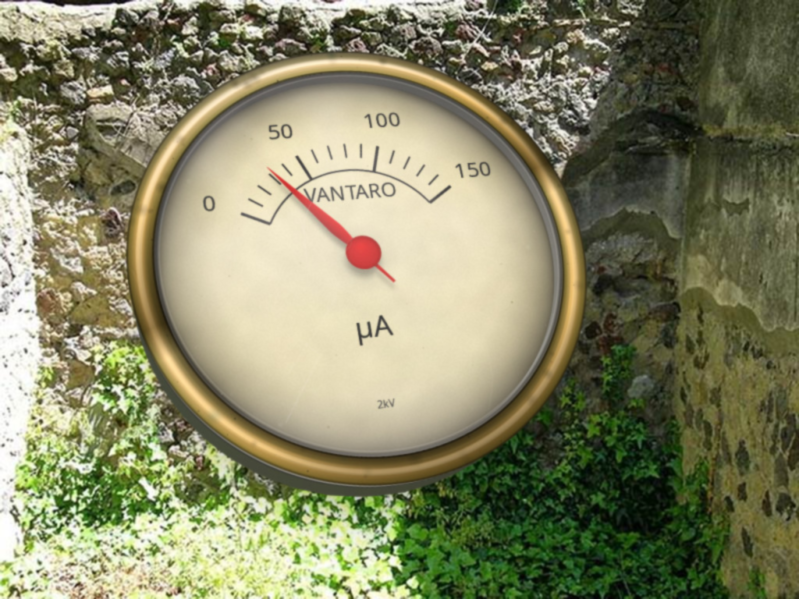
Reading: 30 (µA)
